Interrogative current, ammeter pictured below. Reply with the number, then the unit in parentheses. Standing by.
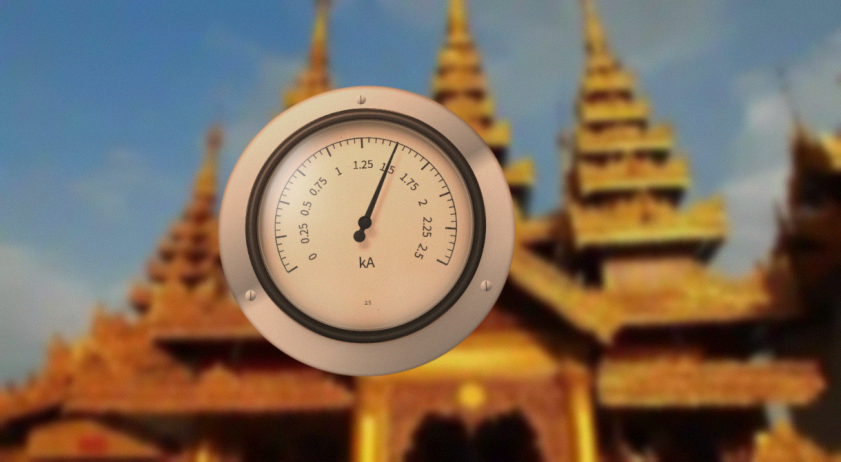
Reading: 1.5 (kA)
